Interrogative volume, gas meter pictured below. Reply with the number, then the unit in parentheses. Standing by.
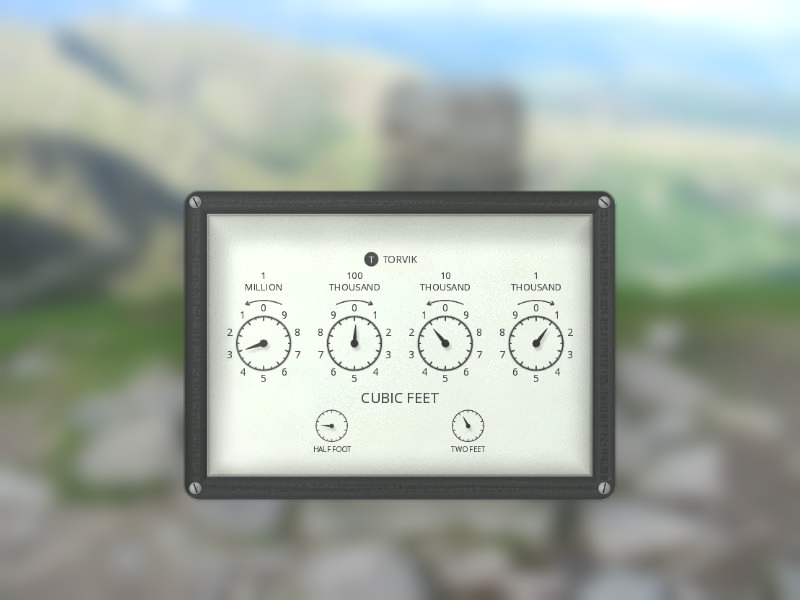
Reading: 301100 (ft³)
